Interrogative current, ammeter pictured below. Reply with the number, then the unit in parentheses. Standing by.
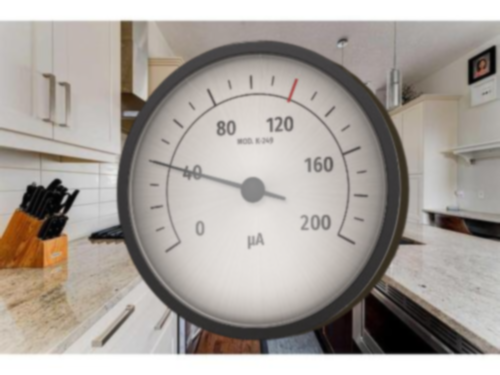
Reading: 40 (µA)
